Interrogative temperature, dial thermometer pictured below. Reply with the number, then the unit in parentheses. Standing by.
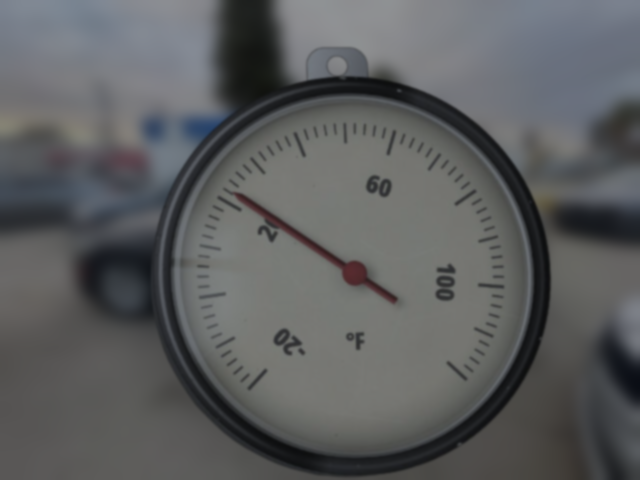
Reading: 22 (°F)
